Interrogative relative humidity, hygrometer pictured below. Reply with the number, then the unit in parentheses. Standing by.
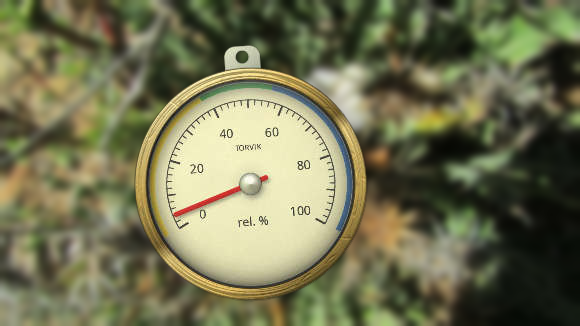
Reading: 4 (%)
